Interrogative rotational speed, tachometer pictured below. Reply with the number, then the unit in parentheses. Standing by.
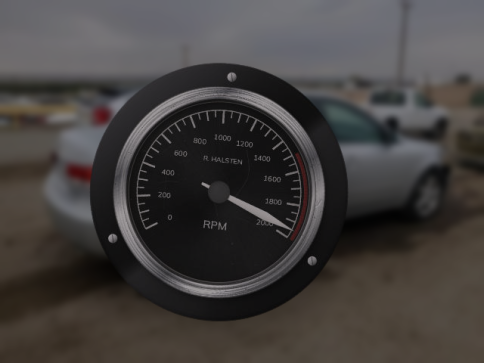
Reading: 1950 (rpm)
